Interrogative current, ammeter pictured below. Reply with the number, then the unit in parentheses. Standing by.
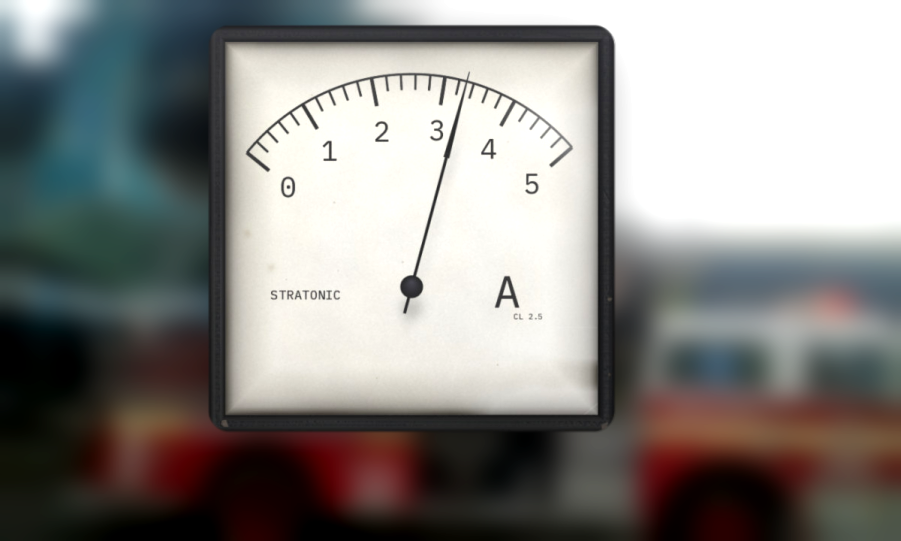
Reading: 3.3 (A)
